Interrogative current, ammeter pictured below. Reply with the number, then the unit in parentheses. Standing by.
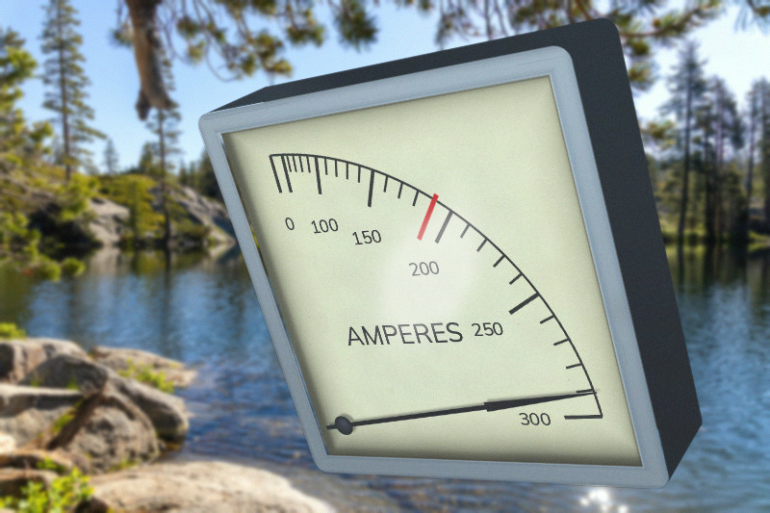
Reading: 290 (A)
